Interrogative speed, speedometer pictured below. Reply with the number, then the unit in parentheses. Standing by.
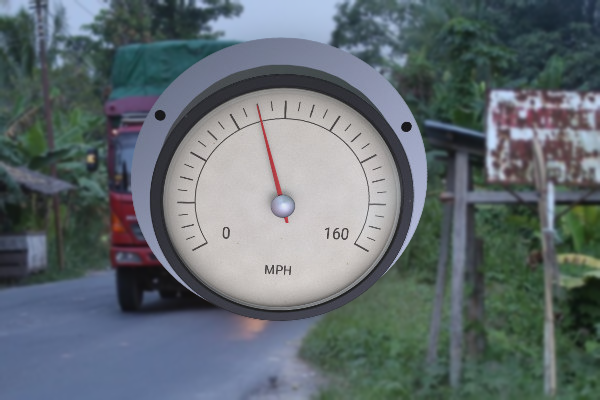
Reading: 70 (mph)
